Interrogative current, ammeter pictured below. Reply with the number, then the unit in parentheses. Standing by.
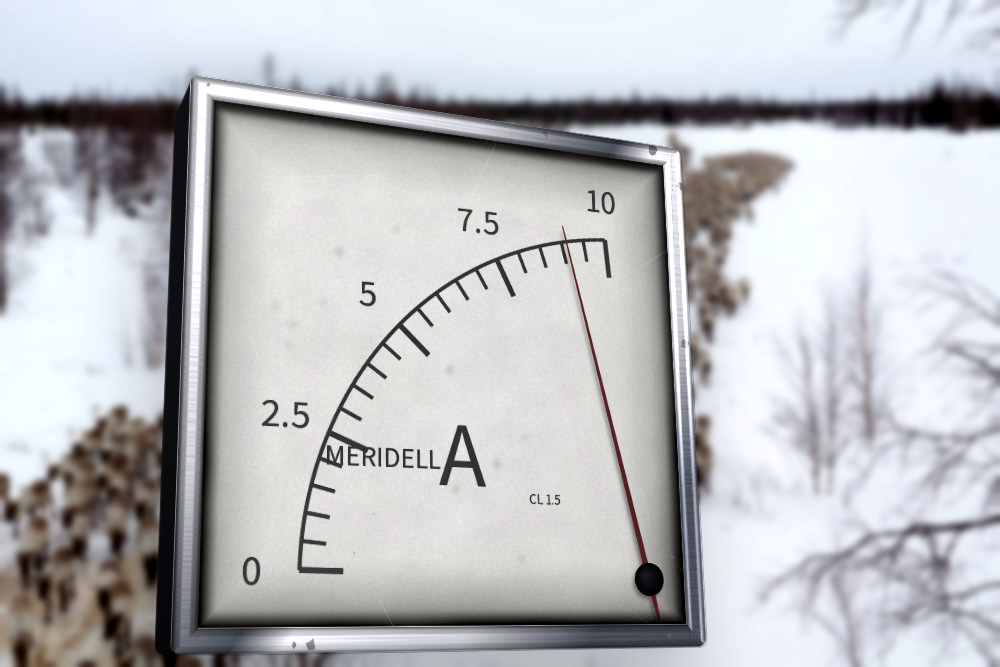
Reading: 9 (A)
